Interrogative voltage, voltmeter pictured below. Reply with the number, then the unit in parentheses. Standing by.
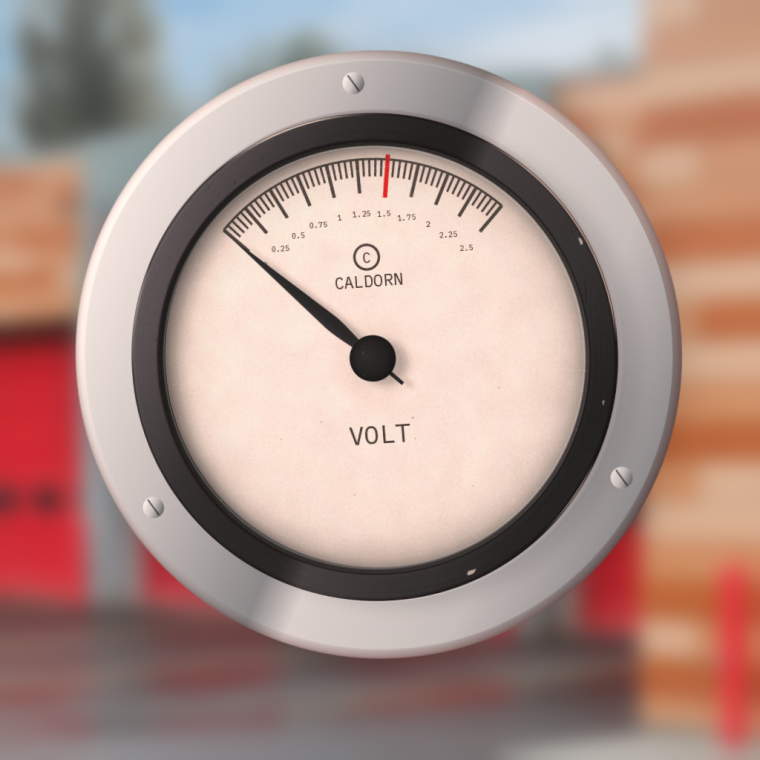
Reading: 0 (V)
